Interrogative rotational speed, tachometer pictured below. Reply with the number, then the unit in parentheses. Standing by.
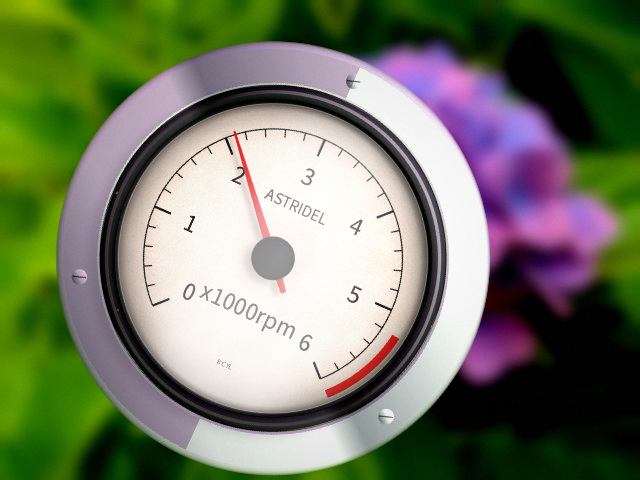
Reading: 2100 (rpm)
